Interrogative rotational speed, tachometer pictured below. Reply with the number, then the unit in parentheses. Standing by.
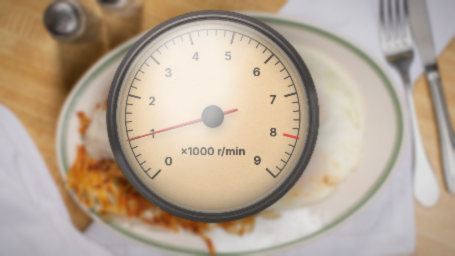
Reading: 1000 (rpm)
